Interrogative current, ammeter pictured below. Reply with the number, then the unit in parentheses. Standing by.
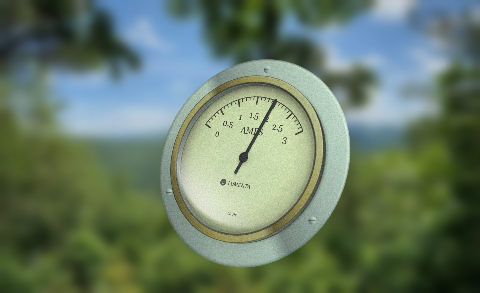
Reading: 2 (A)
